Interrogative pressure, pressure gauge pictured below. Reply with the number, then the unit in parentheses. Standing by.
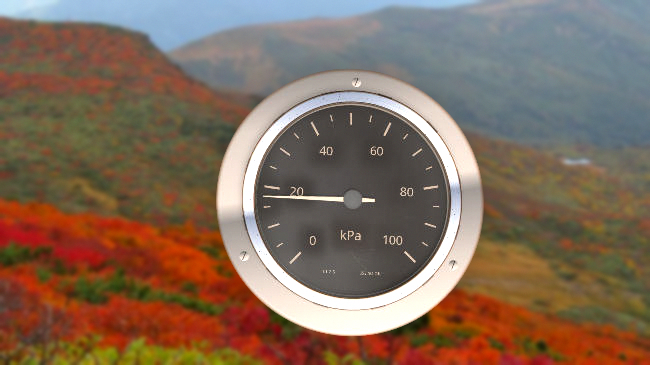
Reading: 17.5 (kPa)
